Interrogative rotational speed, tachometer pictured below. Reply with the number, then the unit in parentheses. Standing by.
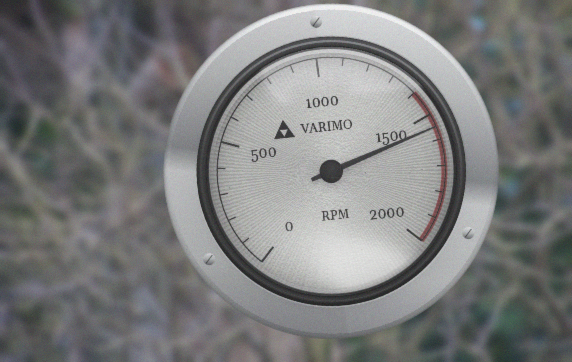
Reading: 1550 (rpm)
